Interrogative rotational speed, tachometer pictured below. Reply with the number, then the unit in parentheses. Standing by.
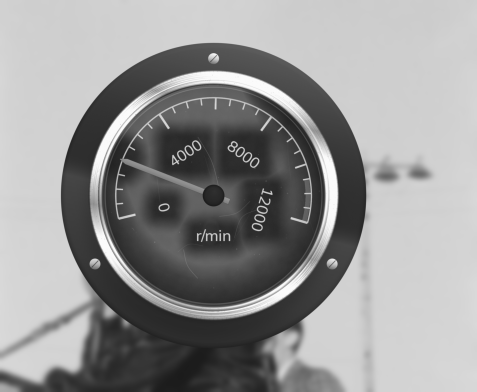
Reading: 2000 (rpm)
